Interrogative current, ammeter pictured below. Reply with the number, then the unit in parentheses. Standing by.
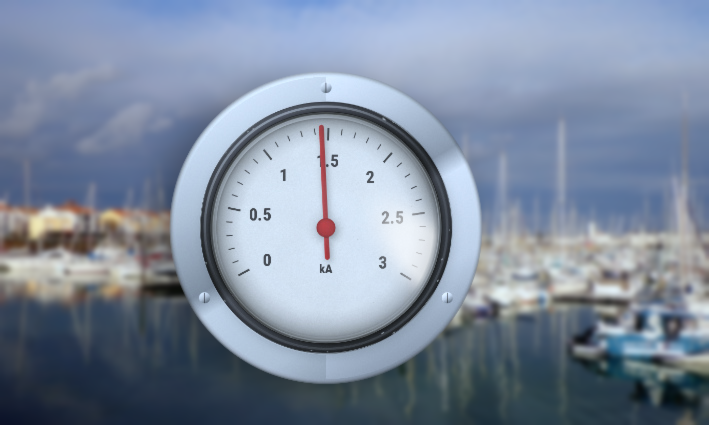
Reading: 1.45 (kA)
